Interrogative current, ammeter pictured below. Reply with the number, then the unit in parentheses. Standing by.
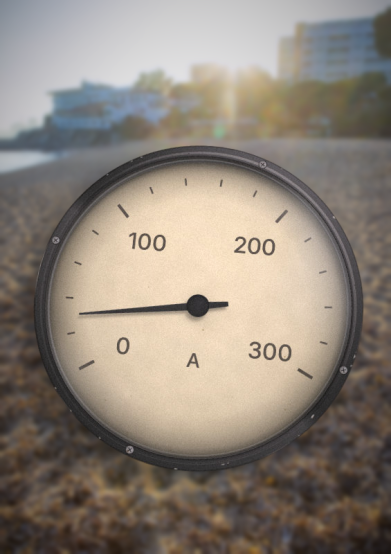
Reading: 30 (A)
